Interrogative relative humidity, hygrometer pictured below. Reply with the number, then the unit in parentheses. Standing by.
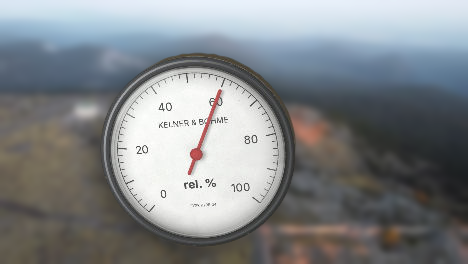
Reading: 60 (%)
